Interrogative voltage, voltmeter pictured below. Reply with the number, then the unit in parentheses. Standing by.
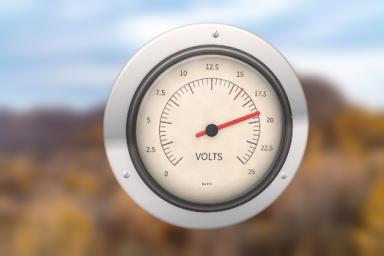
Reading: 19 (V)
